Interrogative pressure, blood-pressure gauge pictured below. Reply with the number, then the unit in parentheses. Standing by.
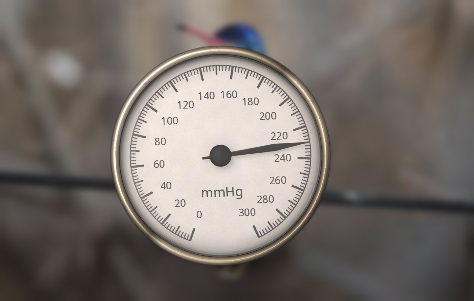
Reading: 230 (mmHg)
